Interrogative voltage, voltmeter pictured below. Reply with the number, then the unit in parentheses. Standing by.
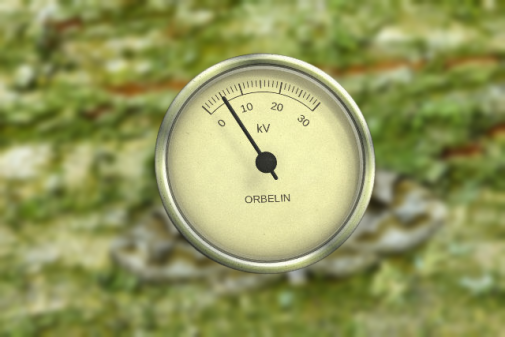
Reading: 5 (kV)
